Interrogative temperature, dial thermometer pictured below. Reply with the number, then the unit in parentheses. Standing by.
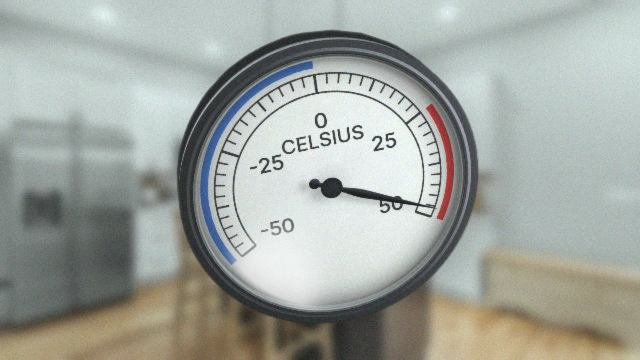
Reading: 47.5 (°C)
